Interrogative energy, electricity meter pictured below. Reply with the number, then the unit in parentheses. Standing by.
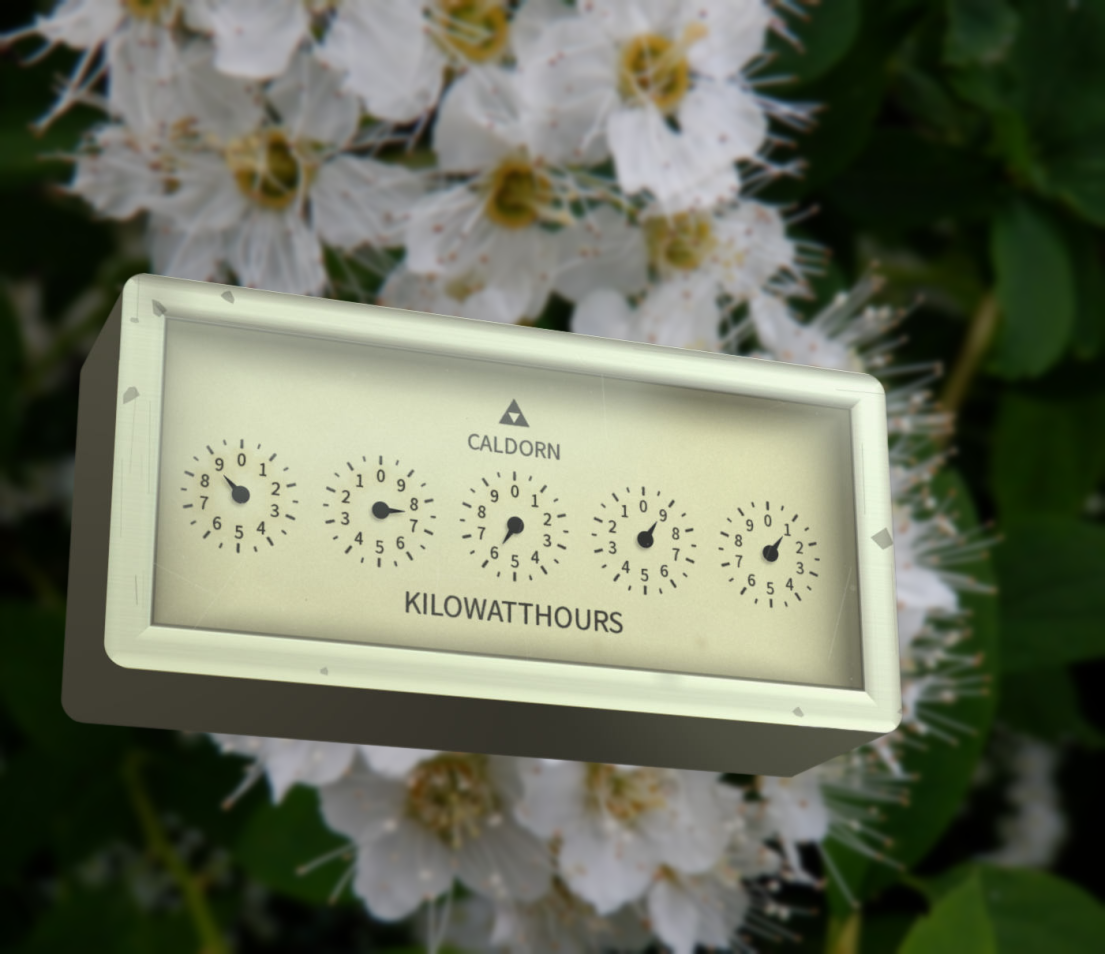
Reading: 87591 (kWh)
